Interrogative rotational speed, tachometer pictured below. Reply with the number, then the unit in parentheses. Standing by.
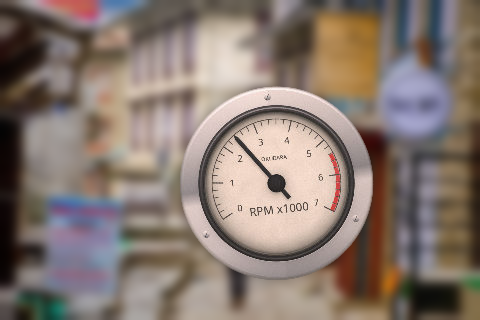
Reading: 2400 (rpm)
